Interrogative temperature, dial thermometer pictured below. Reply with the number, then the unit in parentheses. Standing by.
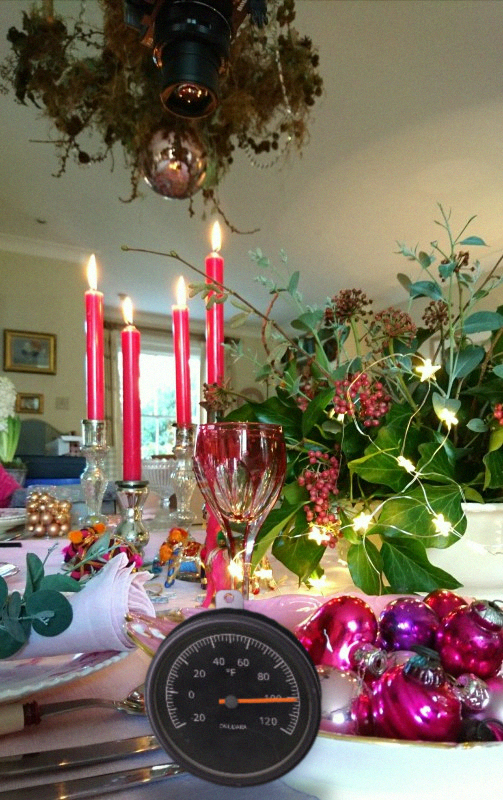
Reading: 100 (°F)
